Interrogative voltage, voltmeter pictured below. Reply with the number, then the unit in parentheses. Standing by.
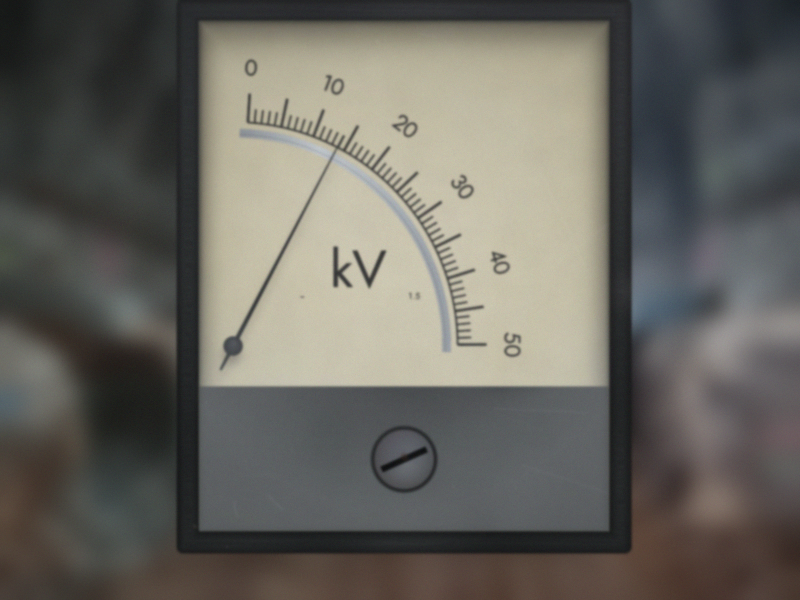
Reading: 14 (kV)
